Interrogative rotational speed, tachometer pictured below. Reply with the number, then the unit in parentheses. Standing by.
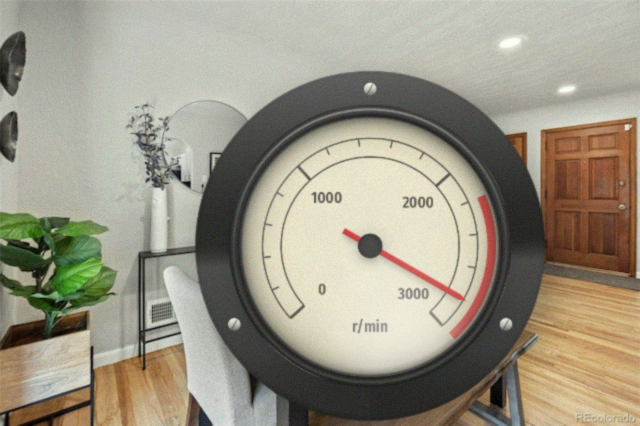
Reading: 2800 (rpm)
